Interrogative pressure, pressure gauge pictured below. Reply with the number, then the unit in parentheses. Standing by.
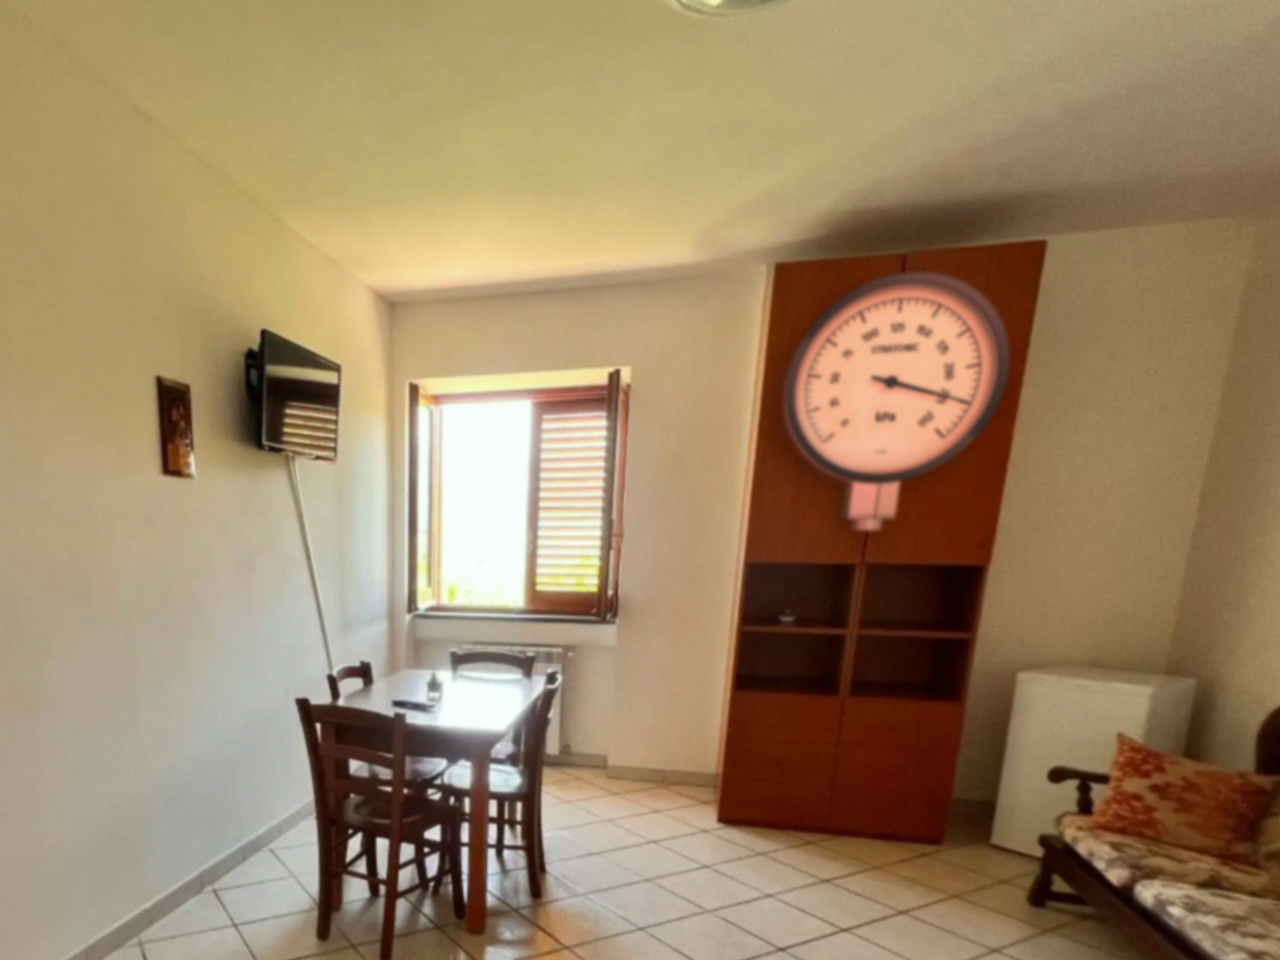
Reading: 225 (kPa)
